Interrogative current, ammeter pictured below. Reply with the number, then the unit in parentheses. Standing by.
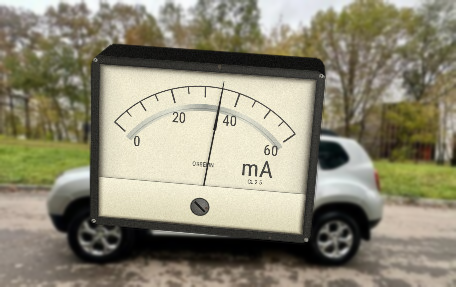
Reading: 35 (mA)
